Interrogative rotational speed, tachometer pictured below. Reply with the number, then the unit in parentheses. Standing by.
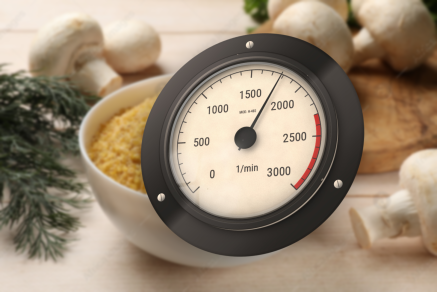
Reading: 1800 (rpm)
